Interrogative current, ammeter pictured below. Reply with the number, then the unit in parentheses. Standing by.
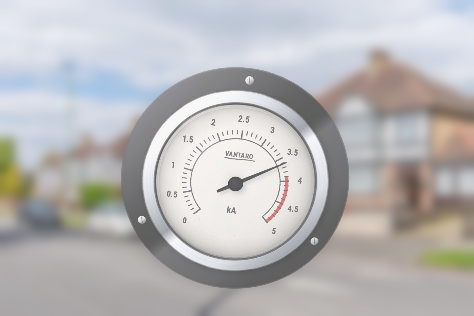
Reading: 3.6 (kA)
